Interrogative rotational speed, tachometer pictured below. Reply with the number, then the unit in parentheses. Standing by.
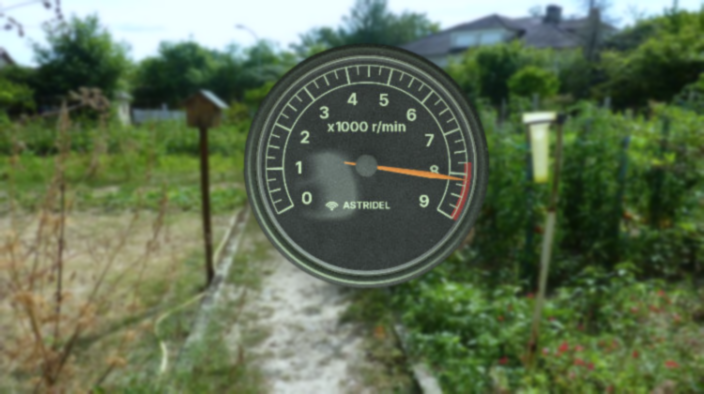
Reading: 8125 (rpm)
